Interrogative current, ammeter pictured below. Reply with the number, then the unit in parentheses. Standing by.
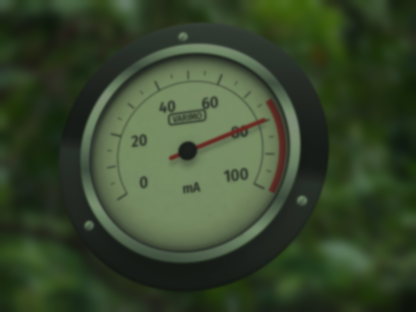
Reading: 80 (mA)
